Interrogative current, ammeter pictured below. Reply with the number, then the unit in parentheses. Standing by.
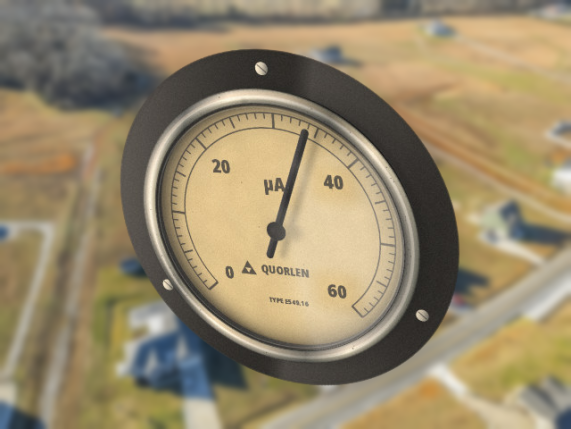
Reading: 34 (µA)
